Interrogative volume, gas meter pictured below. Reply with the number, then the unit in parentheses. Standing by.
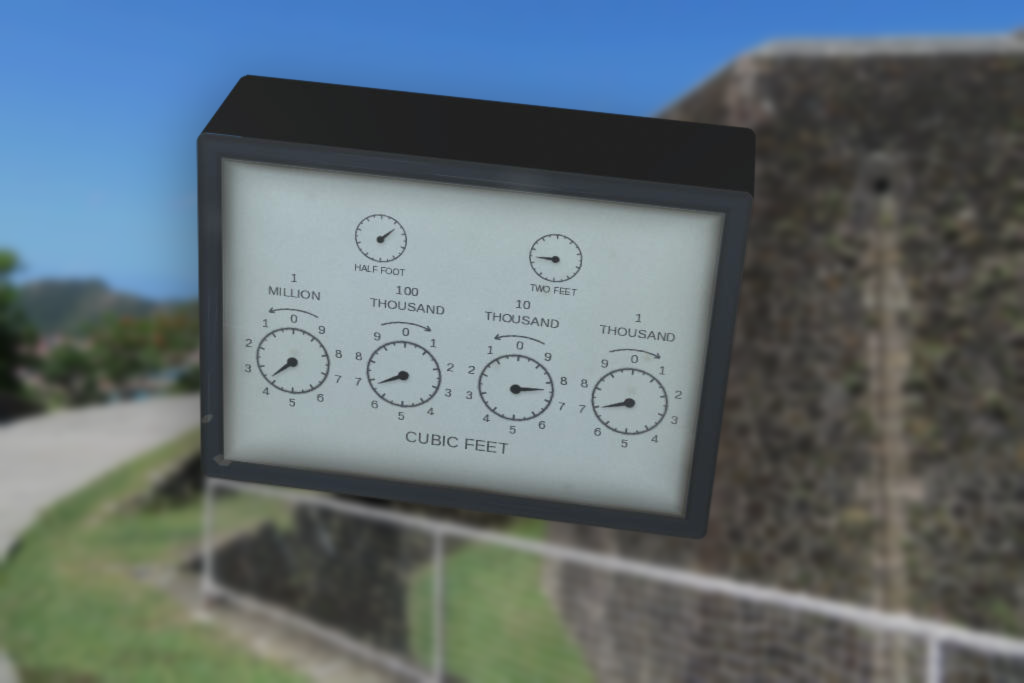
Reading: 367700 (ft³)
